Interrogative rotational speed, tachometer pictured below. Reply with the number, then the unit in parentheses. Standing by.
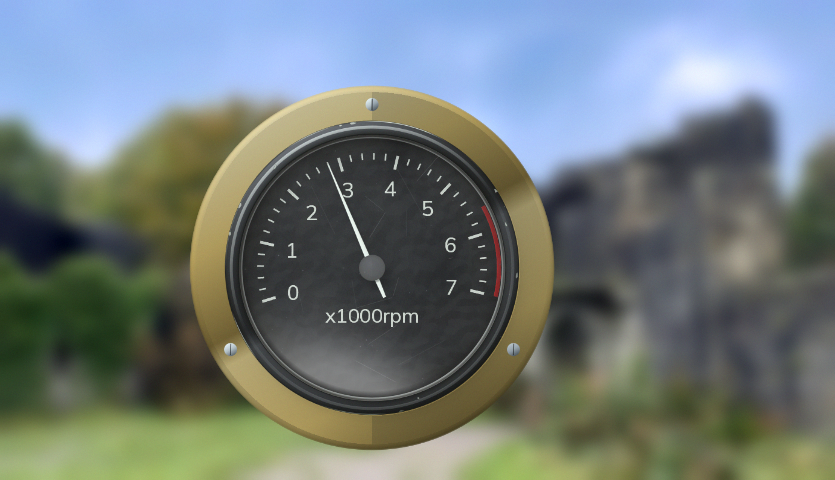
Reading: 2800 (rpm)
